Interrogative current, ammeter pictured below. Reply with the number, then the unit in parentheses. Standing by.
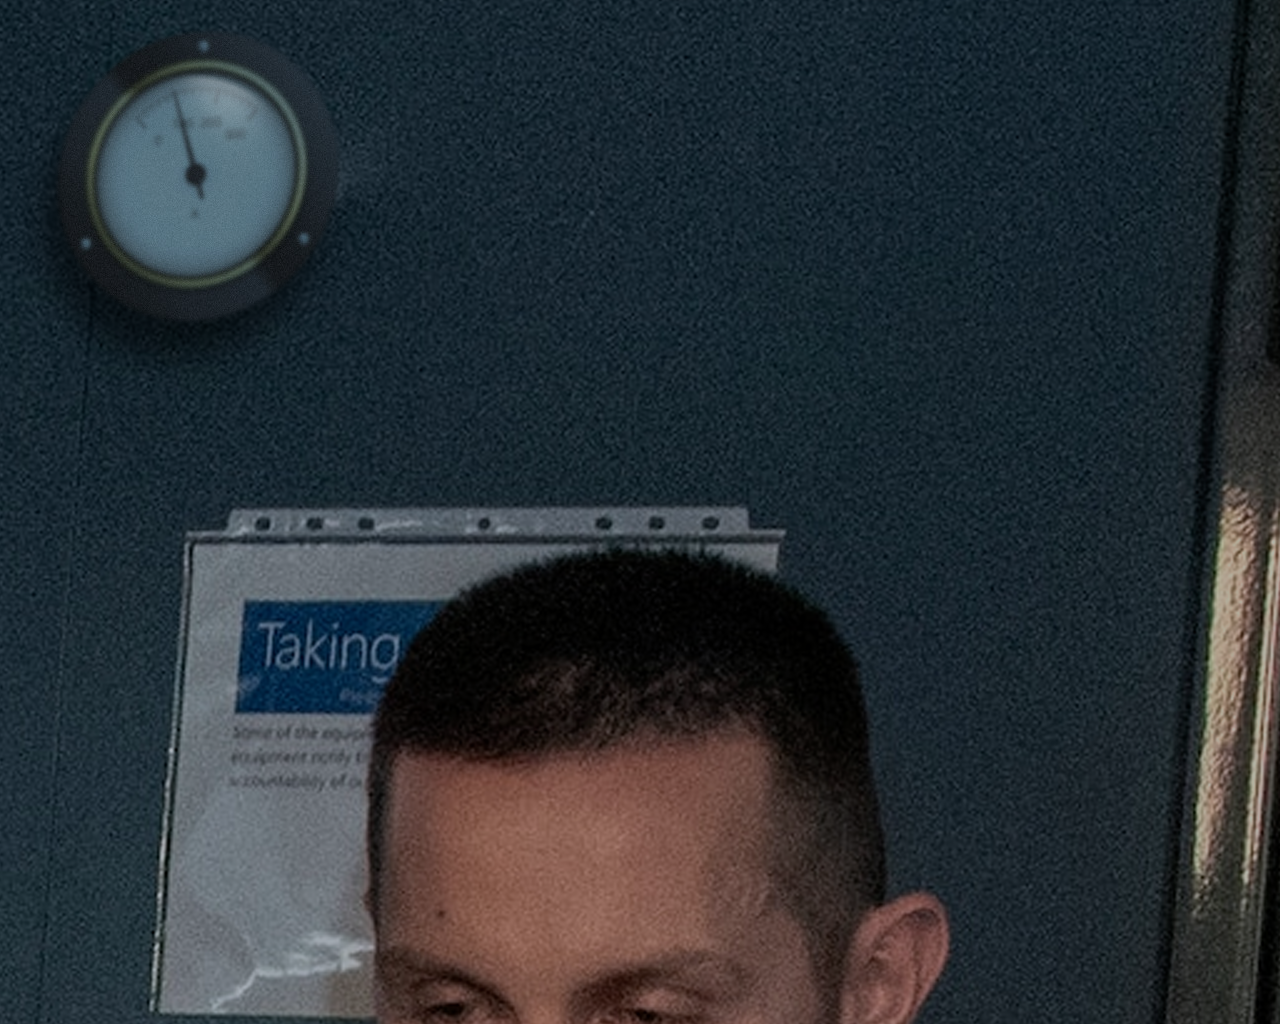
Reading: 100 (A)
